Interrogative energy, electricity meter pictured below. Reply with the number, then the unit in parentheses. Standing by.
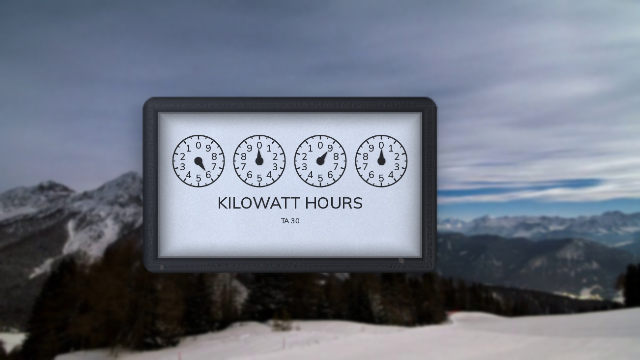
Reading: 5990 (kWh)
